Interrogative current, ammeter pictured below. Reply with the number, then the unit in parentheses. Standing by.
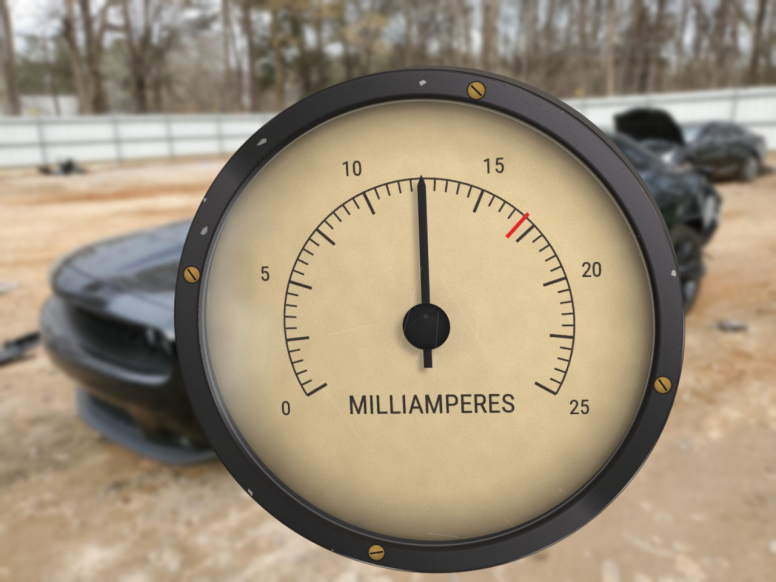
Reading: 12.5 (mA)
